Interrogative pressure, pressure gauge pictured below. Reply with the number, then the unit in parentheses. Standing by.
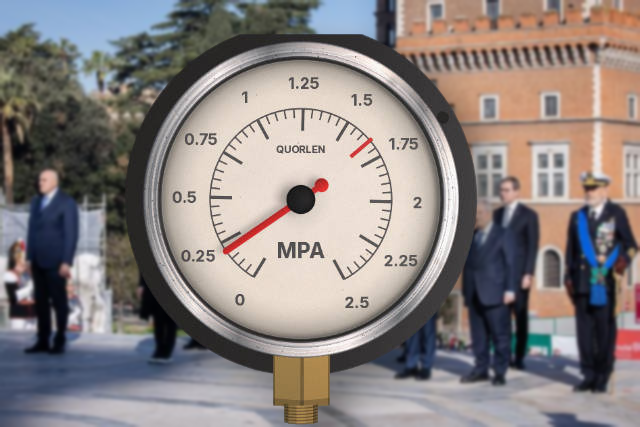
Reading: 0.2 (MPa)
